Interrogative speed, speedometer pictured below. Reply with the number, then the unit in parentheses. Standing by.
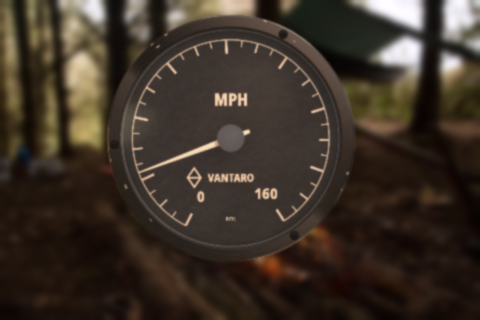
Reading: 22.5 (mph)
